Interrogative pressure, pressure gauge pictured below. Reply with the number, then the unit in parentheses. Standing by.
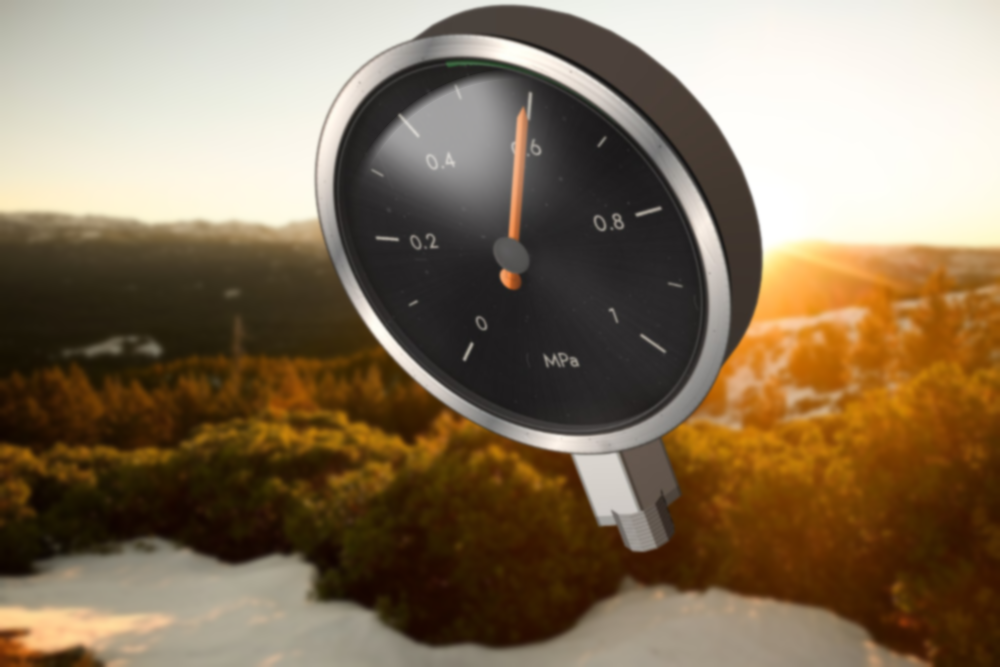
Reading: 0.6 (MPa)
